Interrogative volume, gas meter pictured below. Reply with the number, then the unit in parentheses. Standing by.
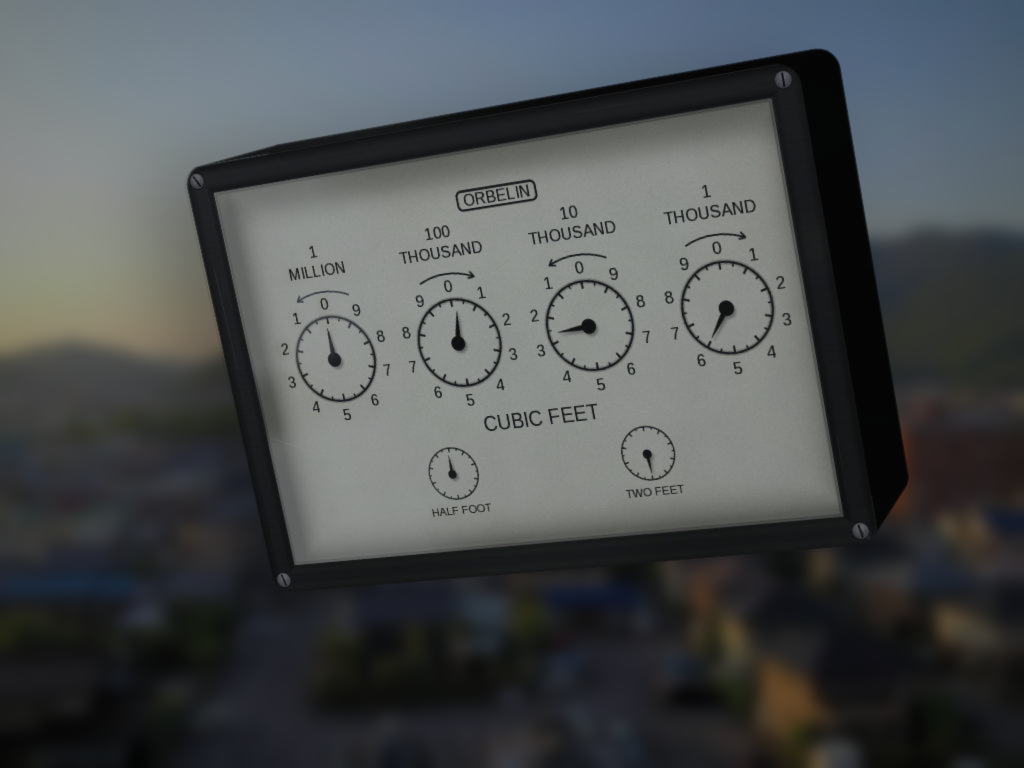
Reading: 2600 (ft³)
